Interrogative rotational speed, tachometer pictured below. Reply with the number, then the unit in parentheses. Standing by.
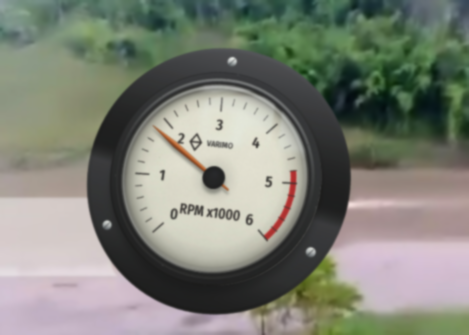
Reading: 1800 (rpm)
